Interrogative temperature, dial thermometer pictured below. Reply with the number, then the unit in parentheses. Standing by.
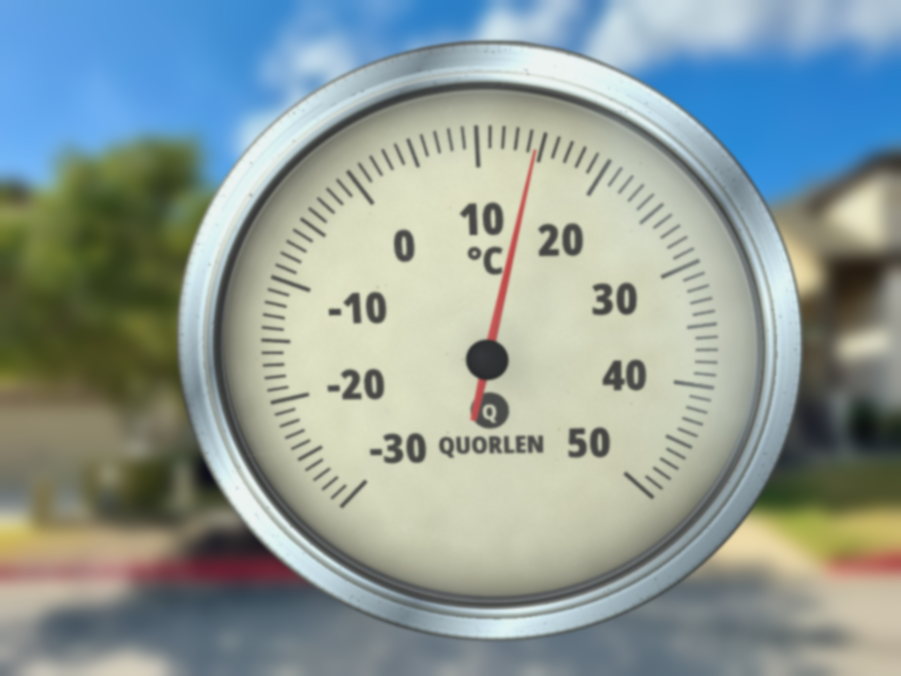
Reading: 14.5 (°C)
